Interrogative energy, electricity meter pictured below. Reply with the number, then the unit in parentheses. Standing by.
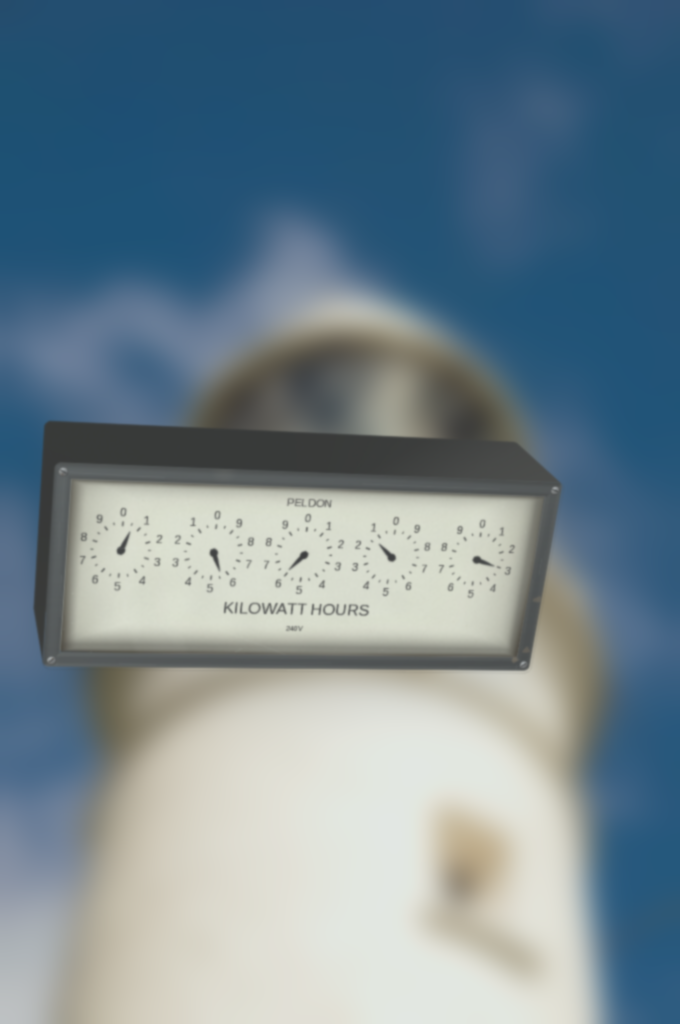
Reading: 5613 (kWh)
